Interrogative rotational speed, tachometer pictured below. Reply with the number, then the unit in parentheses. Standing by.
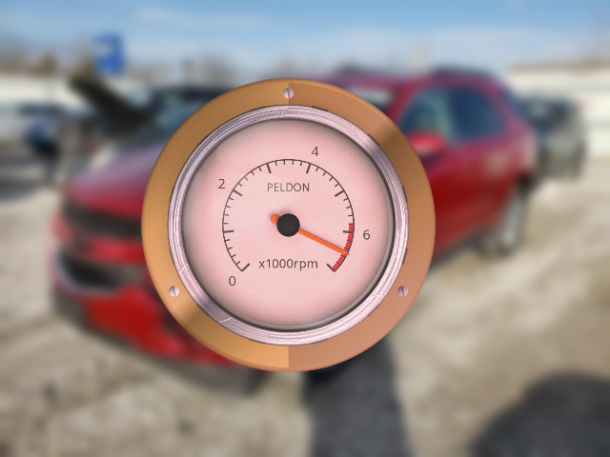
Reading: 6500 (rpm)
